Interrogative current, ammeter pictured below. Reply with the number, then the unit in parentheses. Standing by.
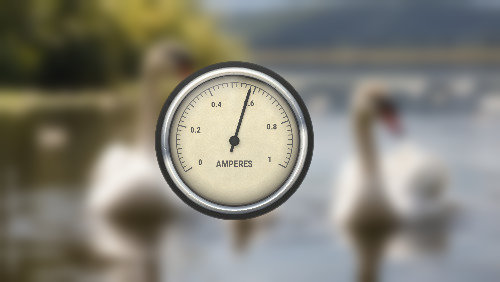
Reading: 0.58 (A)
